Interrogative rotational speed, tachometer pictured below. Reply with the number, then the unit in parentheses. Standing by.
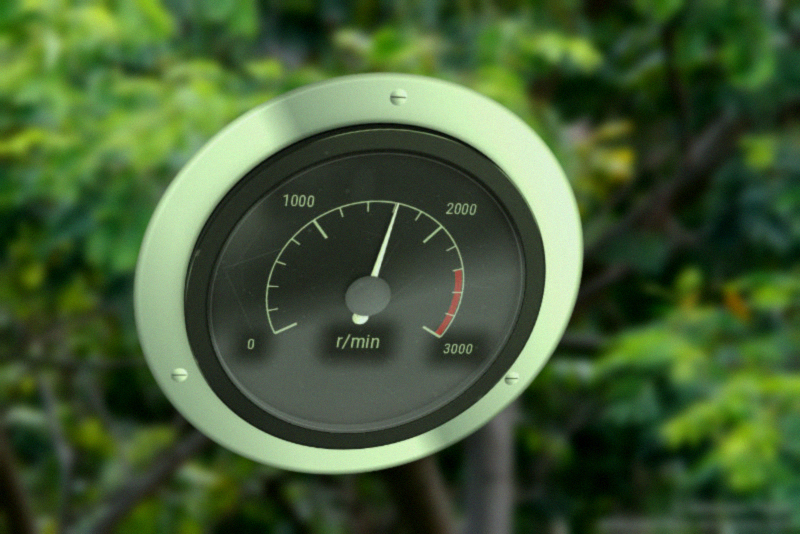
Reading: 1600 (rpm)
